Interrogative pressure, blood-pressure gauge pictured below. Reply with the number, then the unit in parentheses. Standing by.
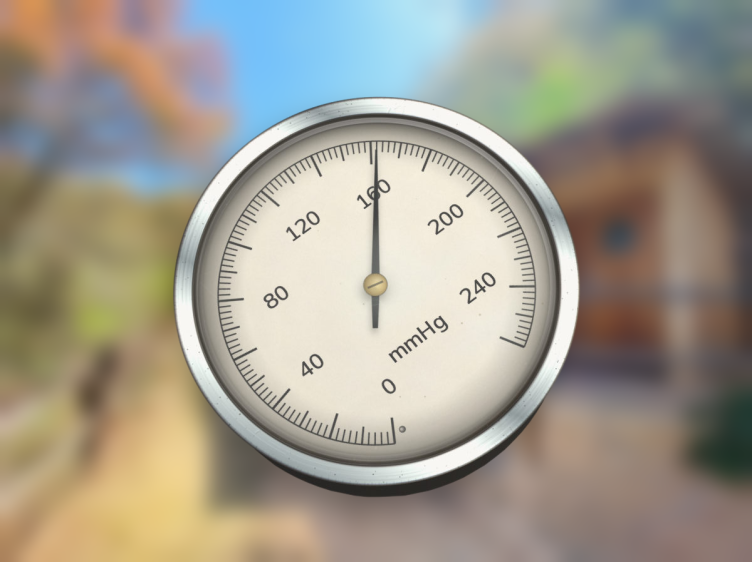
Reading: 162 (mmHg)
